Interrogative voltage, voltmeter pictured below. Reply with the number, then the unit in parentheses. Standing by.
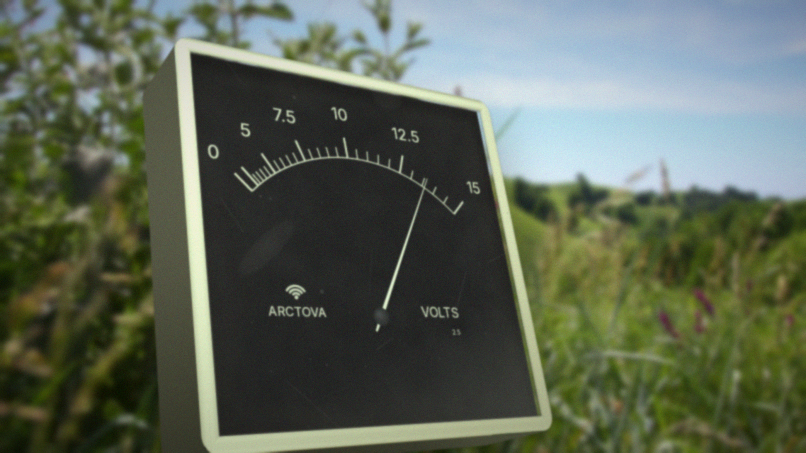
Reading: 13.5 (V)
